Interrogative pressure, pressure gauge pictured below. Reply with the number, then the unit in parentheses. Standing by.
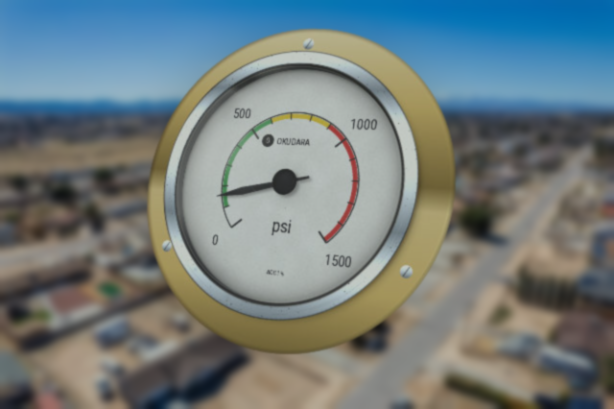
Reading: 150 (psi)
